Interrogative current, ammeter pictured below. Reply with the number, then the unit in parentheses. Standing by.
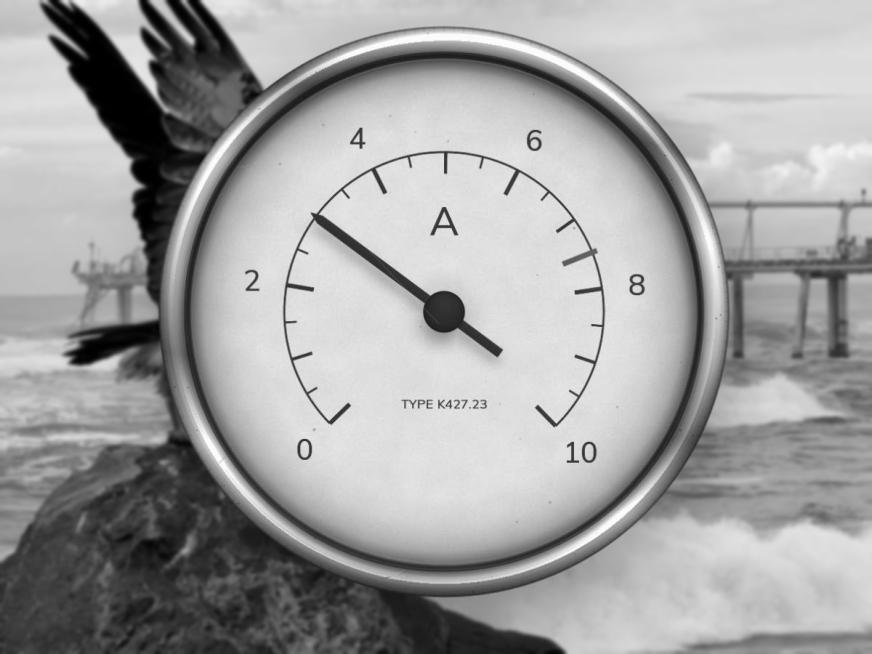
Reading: 3 (A)
